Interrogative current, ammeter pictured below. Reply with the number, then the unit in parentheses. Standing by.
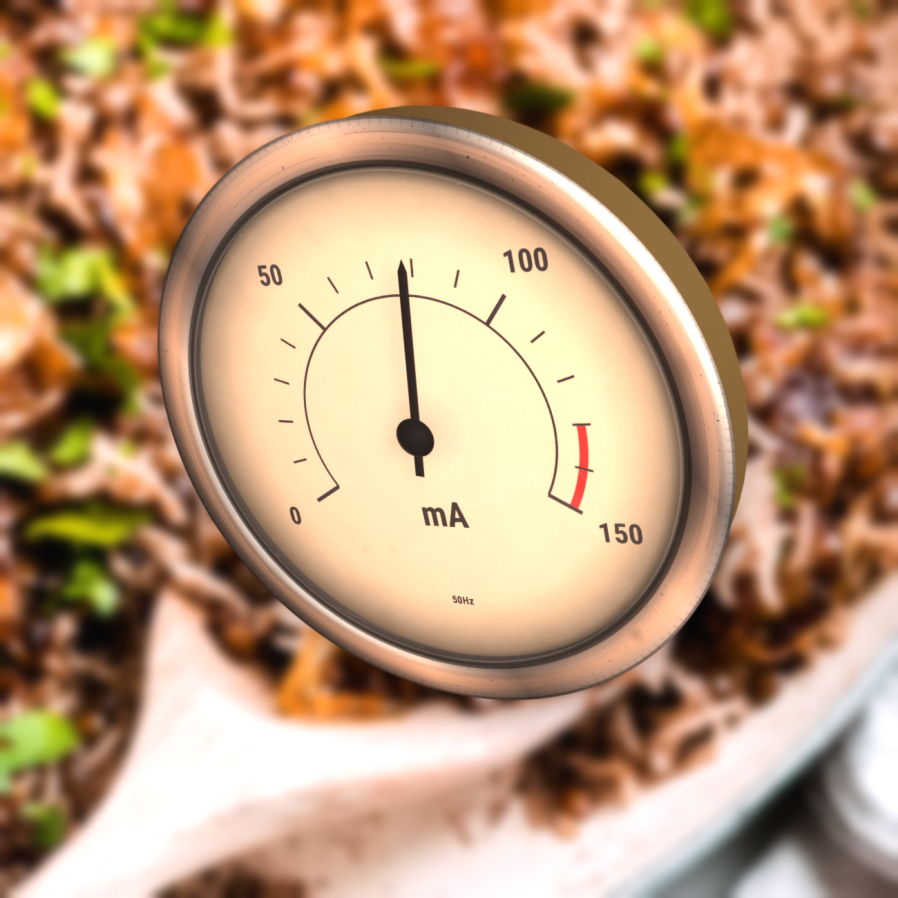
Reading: 80 (mA)
